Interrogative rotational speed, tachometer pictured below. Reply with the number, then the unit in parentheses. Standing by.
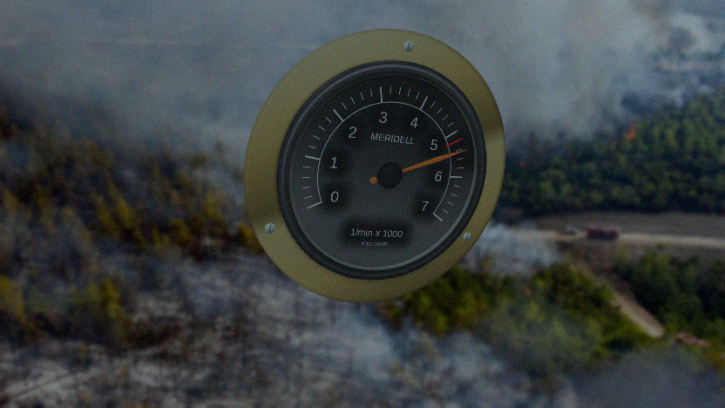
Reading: 5400 (rpm)
